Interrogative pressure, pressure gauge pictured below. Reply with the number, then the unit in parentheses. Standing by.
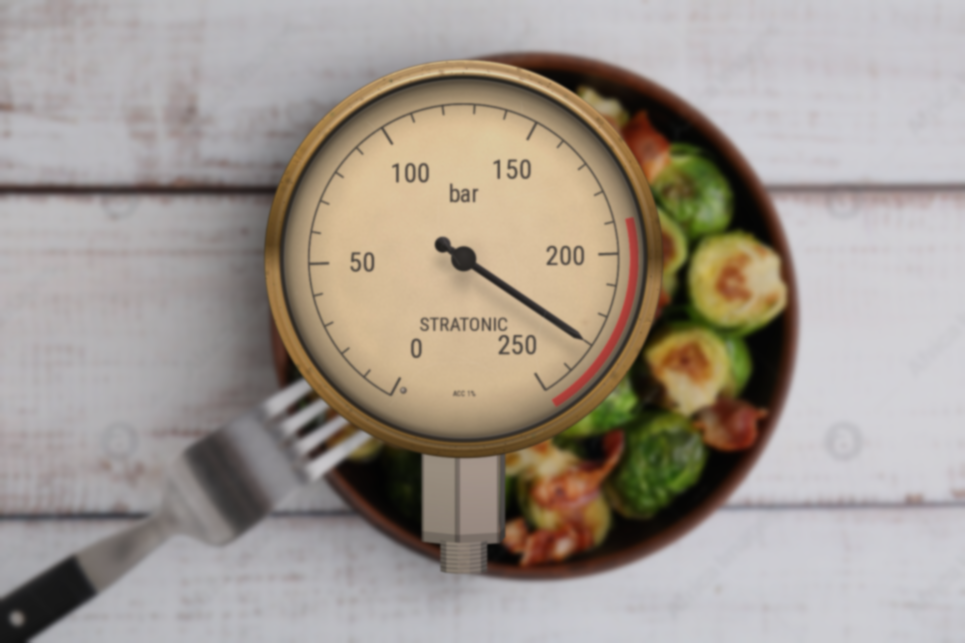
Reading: 230 (bar)
